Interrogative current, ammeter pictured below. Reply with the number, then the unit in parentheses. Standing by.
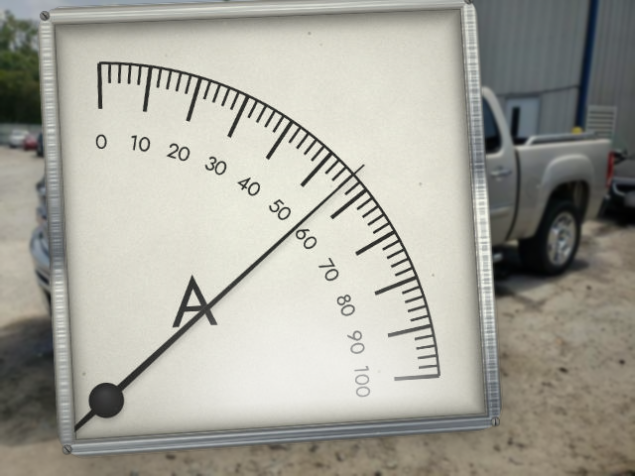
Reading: 56 (A)
